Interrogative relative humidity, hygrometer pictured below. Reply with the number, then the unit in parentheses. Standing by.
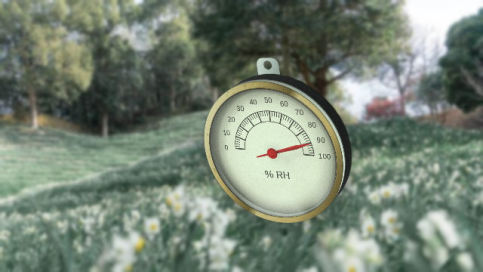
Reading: 90 (%)
